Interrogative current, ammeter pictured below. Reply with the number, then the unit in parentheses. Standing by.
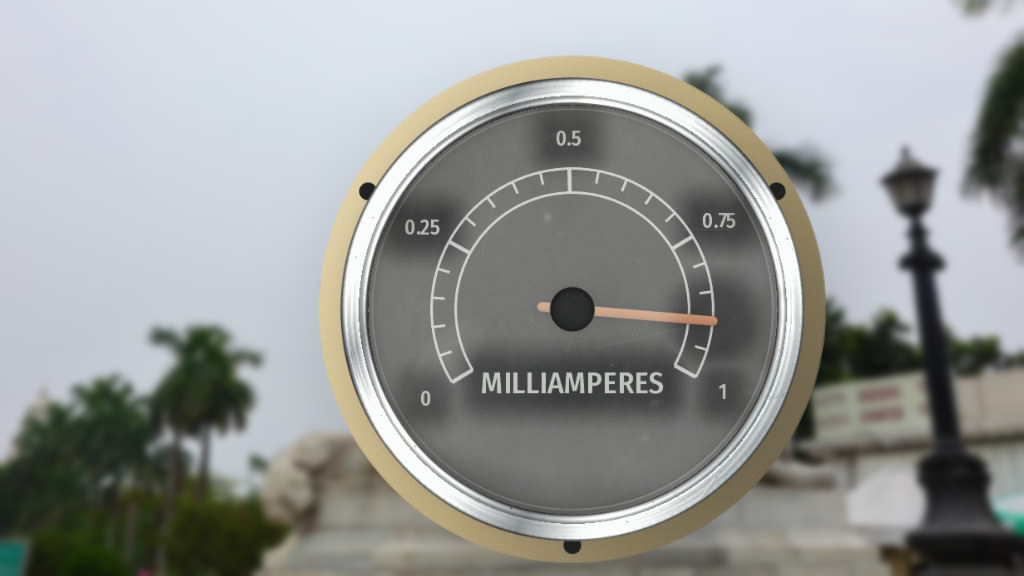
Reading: 0.9 (mA)
